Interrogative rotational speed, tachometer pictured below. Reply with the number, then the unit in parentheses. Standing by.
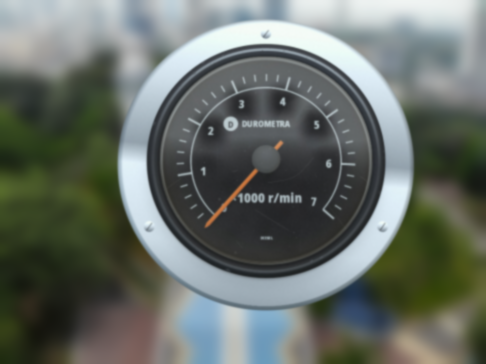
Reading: 0 (rpm)
